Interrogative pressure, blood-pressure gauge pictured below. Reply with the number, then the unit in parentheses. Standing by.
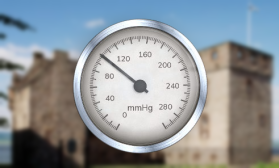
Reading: 100 (mmHg)
